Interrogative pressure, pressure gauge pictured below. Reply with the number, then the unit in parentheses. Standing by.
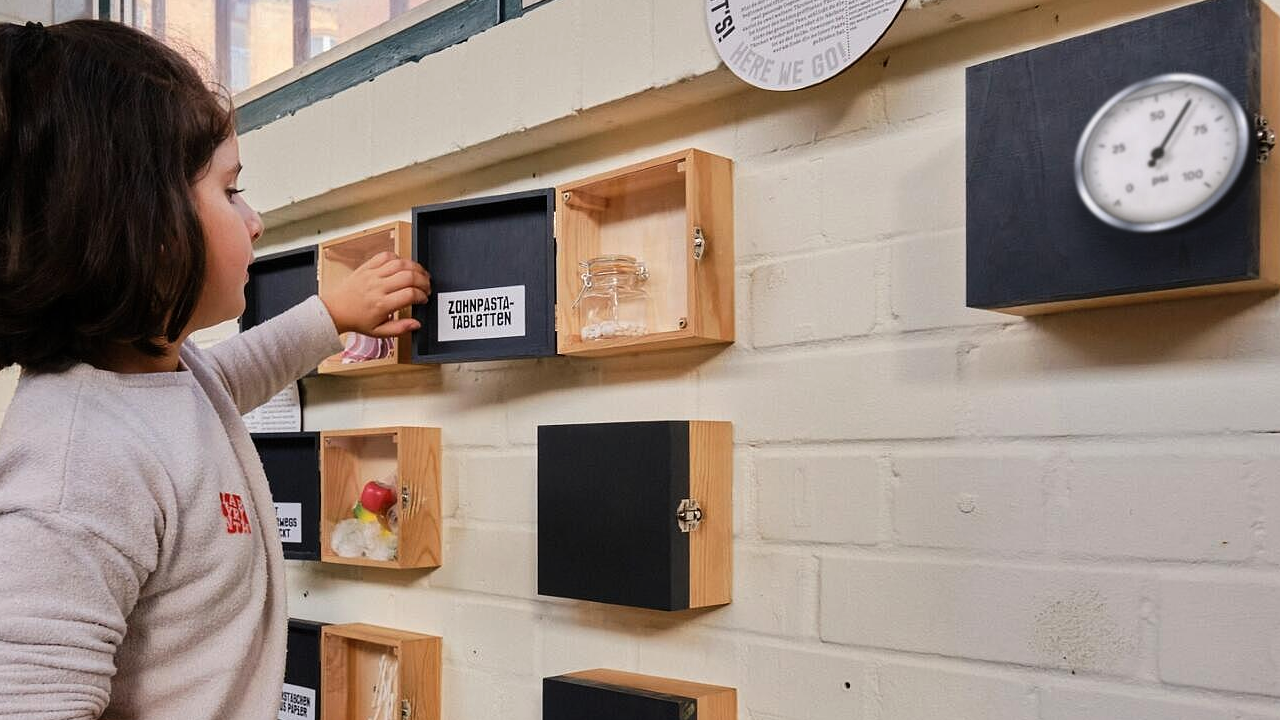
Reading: 62.5 (psi)
